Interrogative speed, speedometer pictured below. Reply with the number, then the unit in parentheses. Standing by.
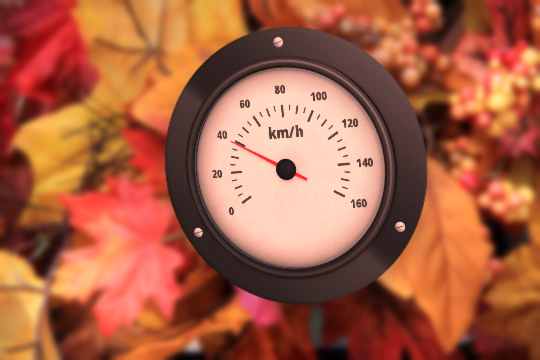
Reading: 40 (km/h)
